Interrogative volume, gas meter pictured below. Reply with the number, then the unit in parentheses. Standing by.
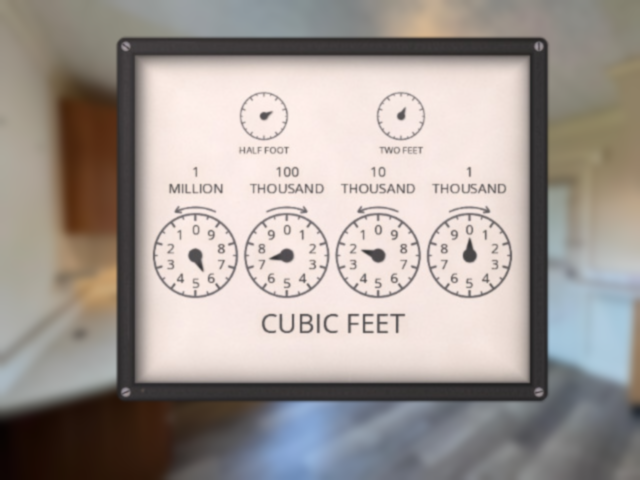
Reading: 572000 (ft³)
